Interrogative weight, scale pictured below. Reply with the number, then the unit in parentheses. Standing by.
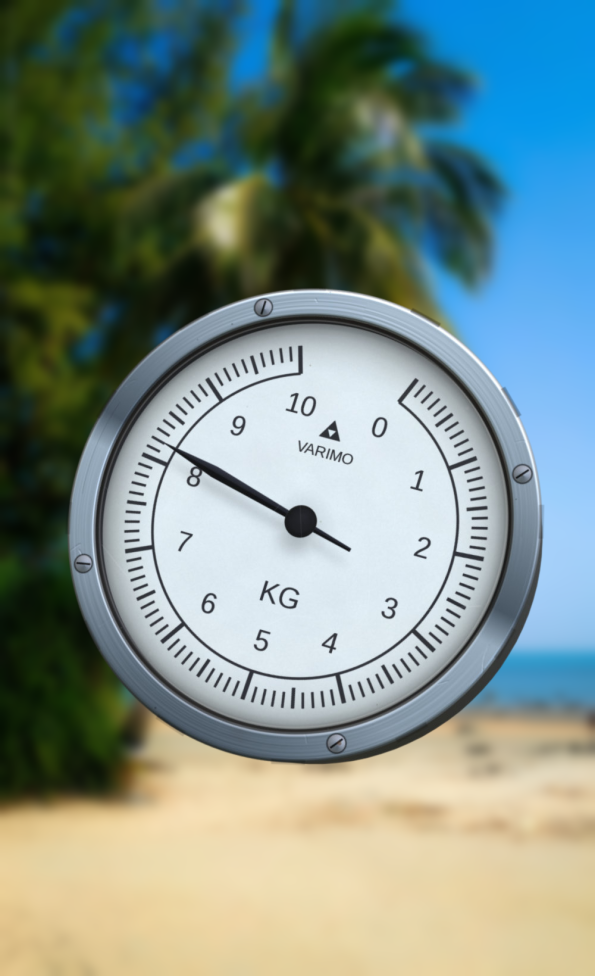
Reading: 8.2 (kg)
